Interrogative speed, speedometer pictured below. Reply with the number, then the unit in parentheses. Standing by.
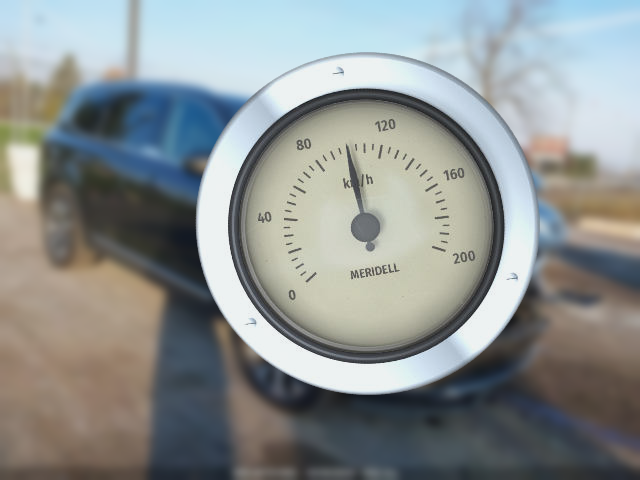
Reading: 100 (km/h)
